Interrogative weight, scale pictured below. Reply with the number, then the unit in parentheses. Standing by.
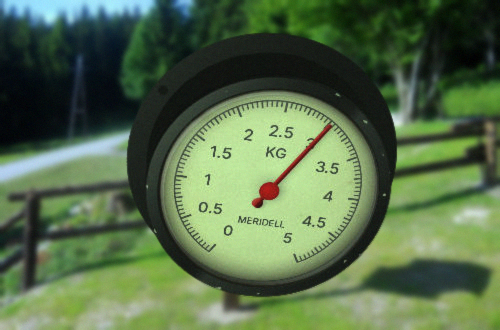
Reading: 3 (kg)
